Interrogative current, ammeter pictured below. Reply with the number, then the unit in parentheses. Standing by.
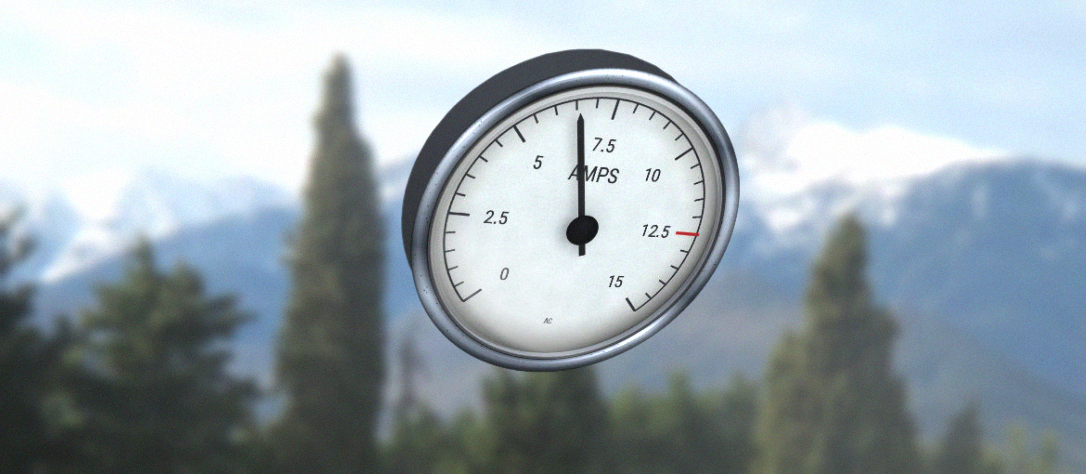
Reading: 6.5 (A)
